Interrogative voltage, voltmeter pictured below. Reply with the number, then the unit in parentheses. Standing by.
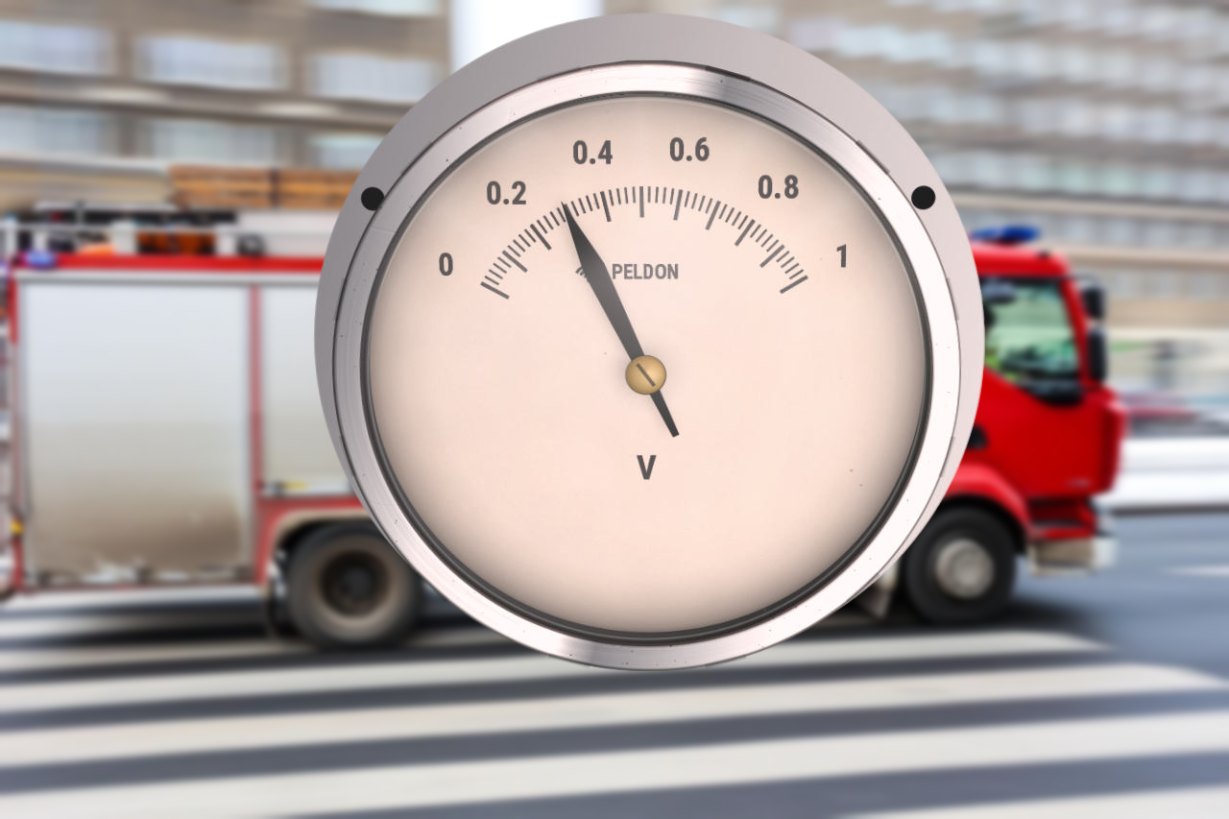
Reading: 0.3 (V)
